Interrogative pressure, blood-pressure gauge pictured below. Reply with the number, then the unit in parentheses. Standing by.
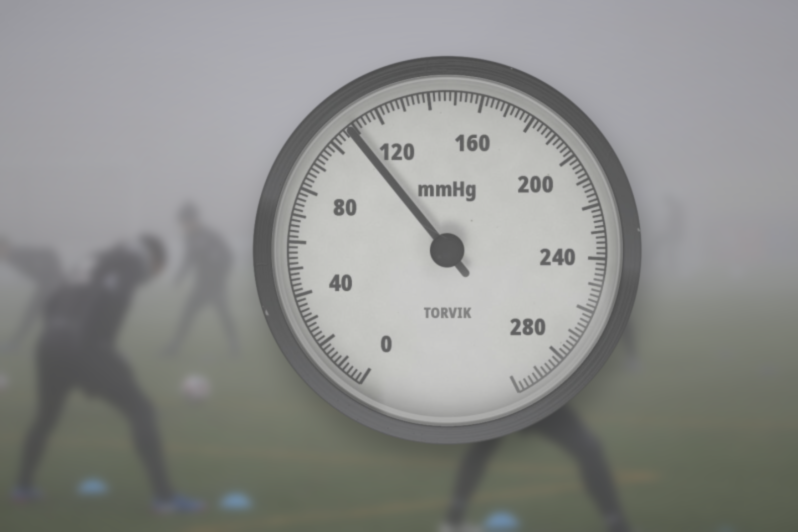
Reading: 108 (mmHg)
